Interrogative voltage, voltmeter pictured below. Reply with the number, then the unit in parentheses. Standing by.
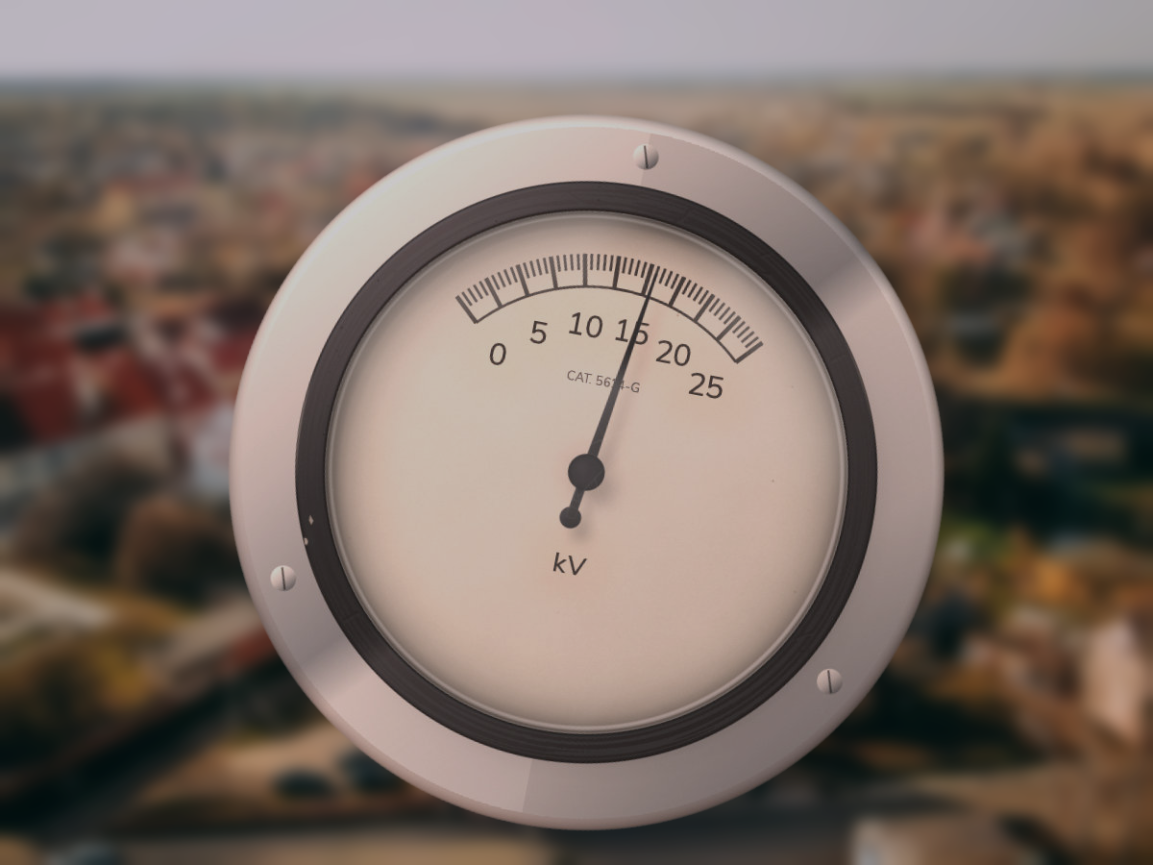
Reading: 15.5 (kV)
